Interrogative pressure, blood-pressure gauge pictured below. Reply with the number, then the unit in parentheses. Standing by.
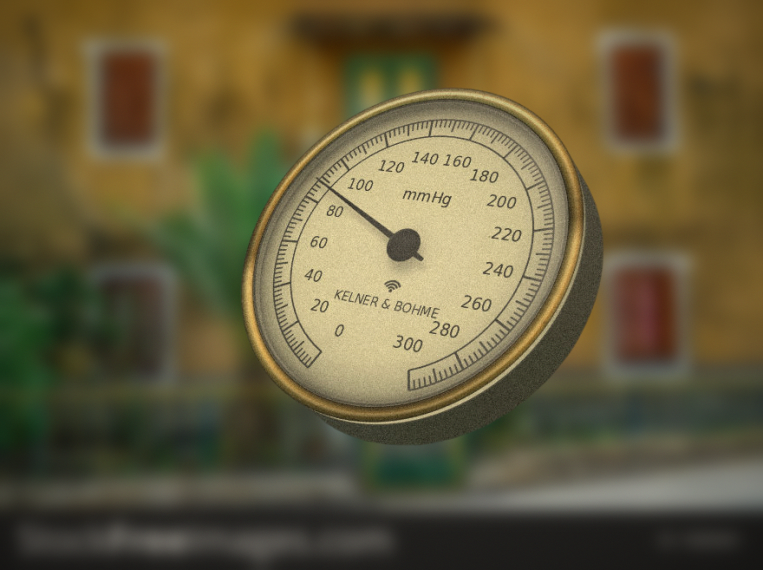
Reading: 88 (mmHg)
